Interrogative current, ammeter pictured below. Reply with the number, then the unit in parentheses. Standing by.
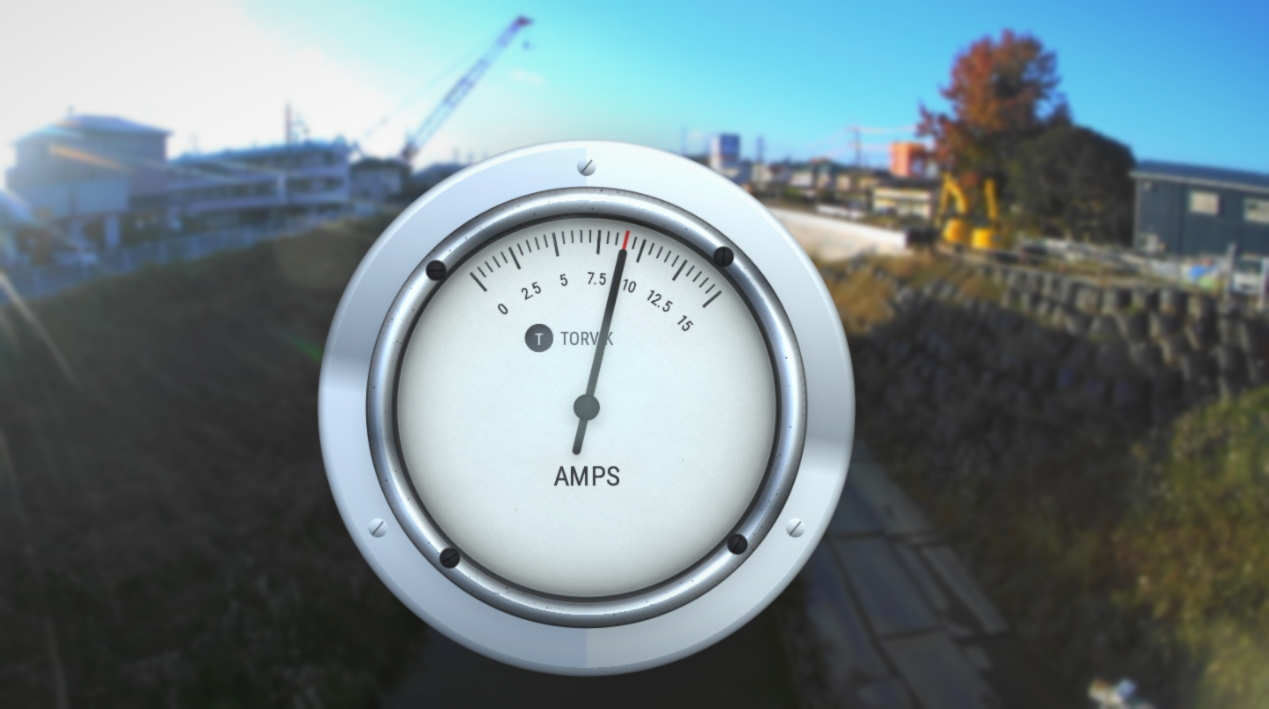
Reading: 9 (A)
